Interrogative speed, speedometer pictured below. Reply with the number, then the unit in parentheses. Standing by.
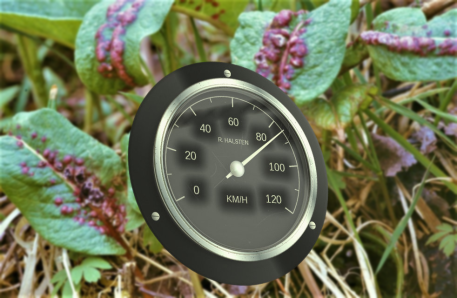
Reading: 85 (km/h)
